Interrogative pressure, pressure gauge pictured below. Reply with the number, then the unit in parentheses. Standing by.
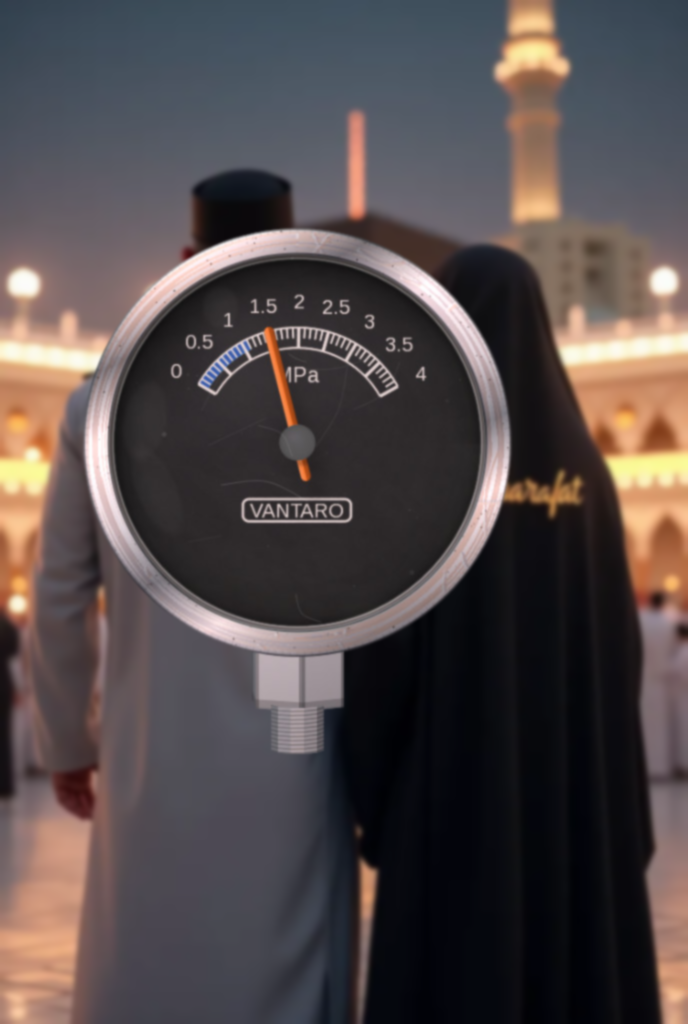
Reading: 1.5 (MPa)
